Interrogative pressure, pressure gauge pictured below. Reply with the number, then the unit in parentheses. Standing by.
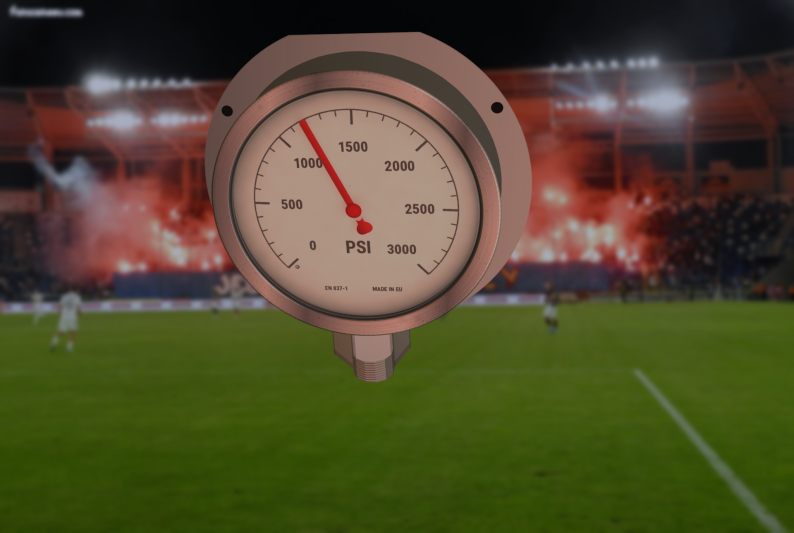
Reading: 1200 (psi)
